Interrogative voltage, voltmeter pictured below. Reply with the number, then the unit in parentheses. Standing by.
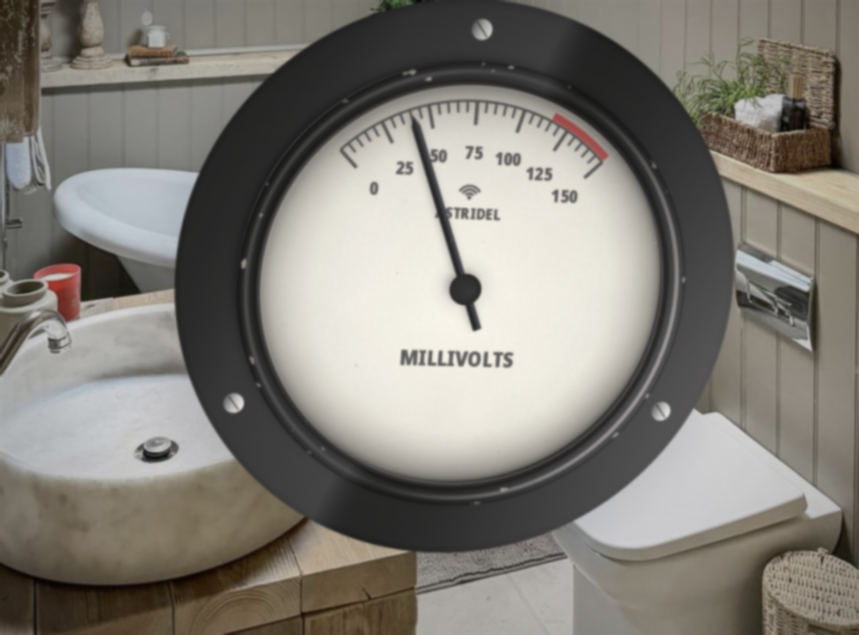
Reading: 40 (mV)
